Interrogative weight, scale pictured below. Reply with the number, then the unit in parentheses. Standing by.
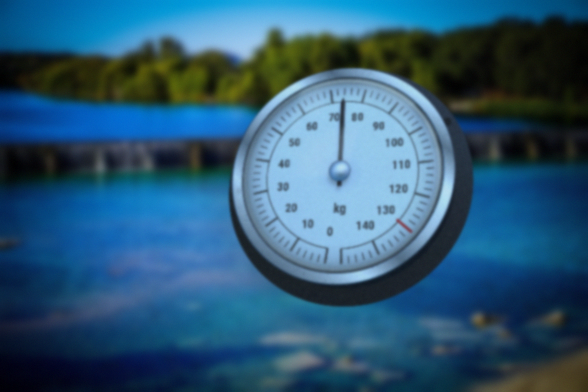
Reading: 74 (kg)
